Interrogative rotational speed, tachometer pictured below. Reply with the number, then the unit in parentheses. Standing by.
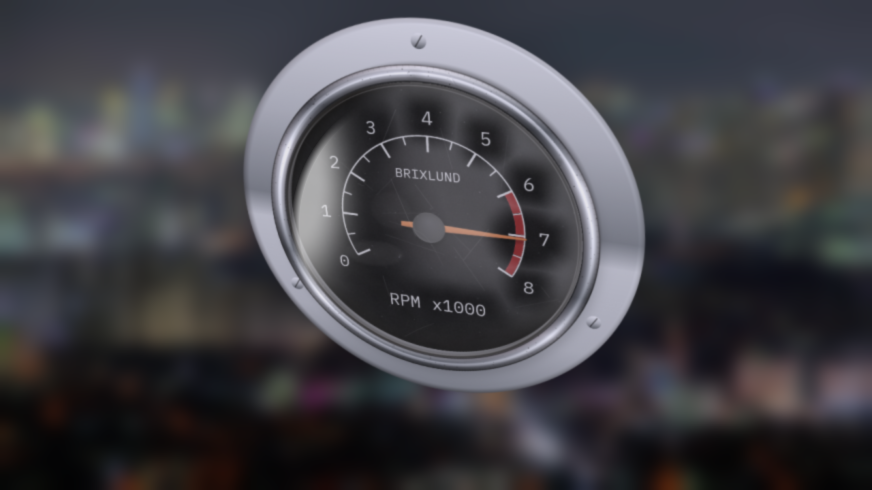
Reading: 7000 (rpm)
